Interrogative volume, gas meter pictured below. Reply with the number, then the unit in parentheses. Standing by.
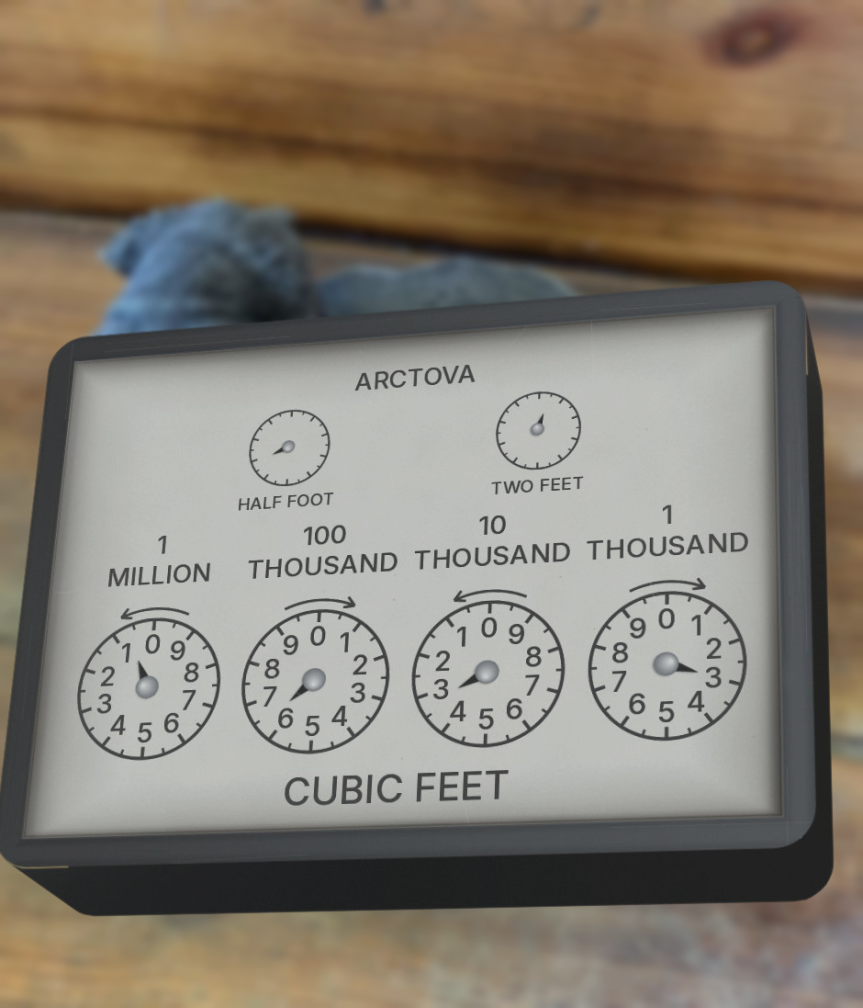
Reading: 63300 (ft³)
